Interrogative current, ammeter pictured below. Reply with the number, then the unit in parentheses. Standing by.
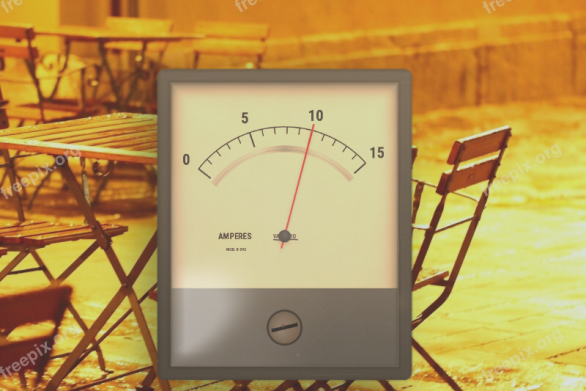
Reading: 10 (A)
